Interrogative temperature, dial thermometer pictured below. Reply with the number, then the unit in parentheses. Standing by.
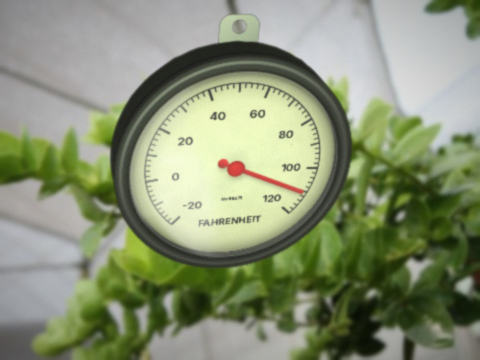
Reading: 110 (°F)
